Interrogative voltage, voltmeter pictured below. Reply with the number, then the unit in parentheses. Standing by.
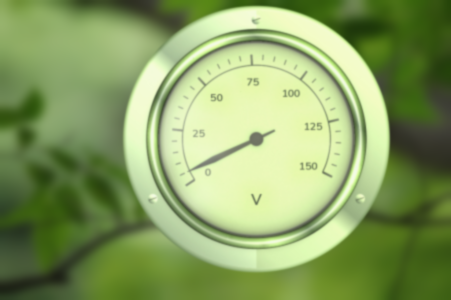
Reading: 5 (V)
